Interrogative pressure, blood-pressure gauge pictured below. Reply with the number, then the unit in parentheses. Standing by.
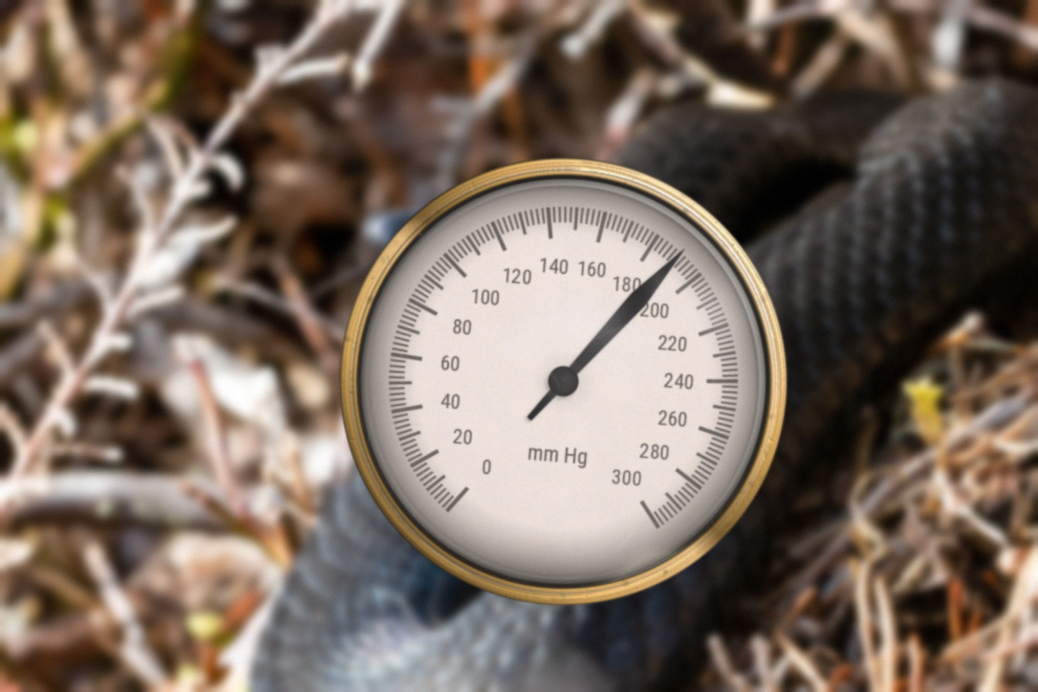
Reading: 190 (mmHg)
